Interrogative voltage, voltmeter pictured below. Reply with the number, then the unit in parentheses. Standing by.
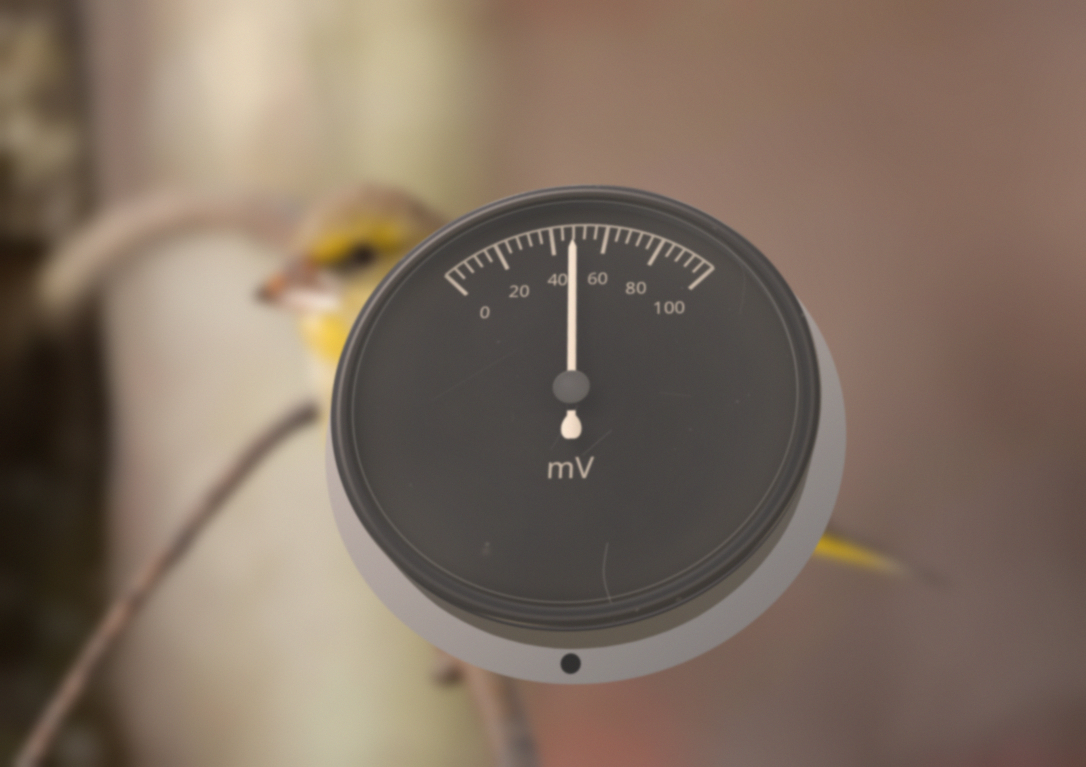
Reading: 48 (mV)
